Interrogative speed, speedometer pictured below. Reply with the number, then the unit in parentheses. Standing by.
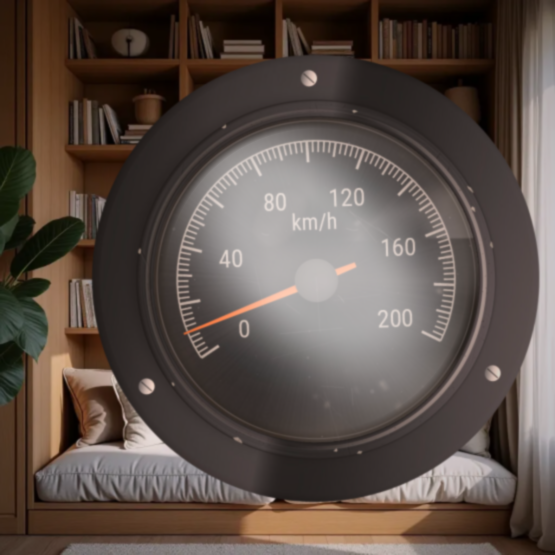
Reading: 10 (km/h)
